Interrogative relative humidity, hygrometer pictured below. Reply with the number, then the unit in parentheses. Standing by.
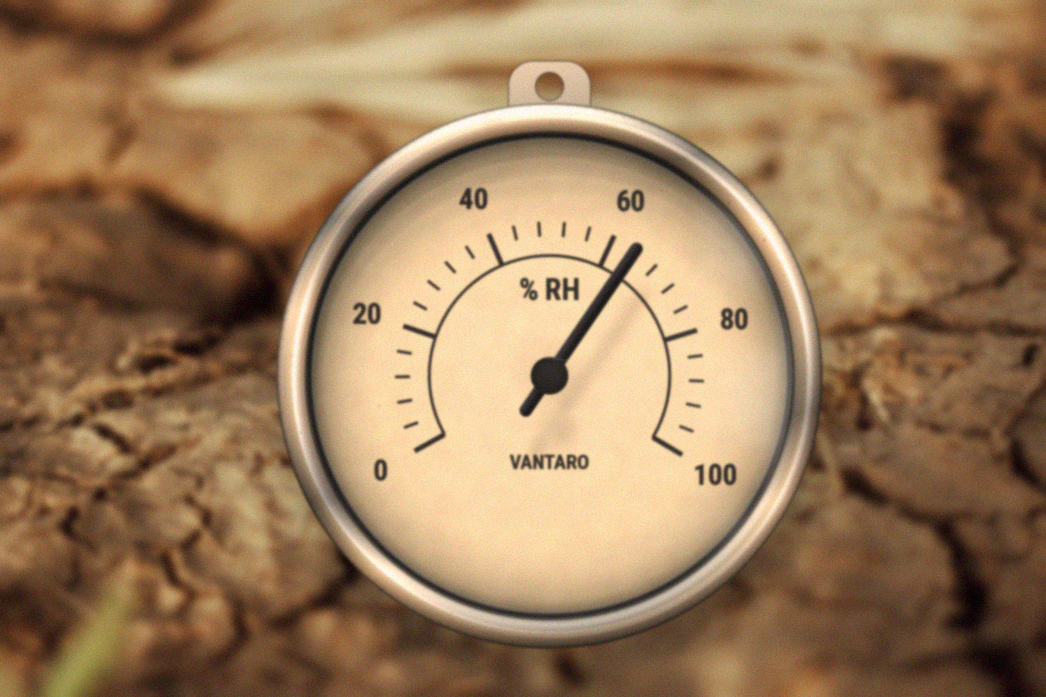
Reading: 64 (%)
